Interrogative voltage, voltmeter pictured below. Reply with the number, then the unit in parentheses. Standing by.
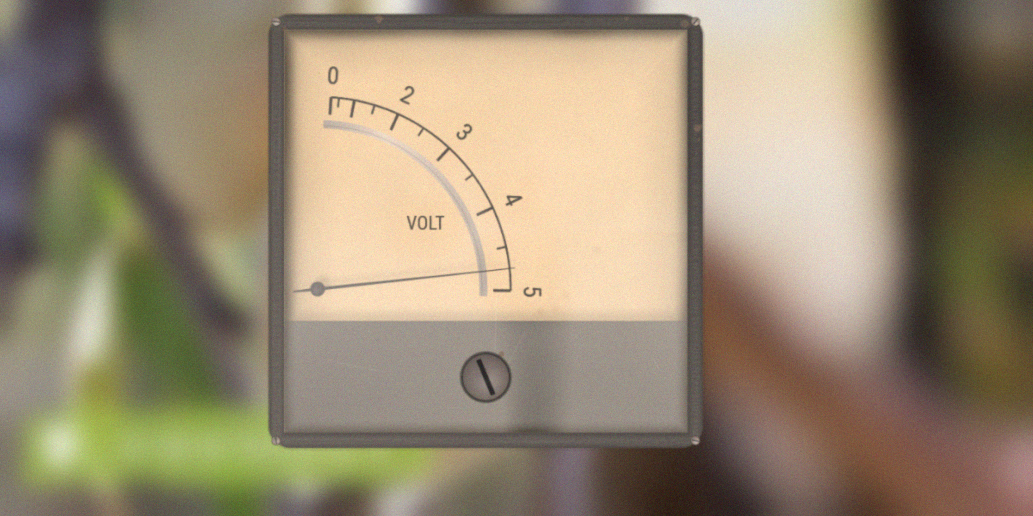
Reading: 4.75 (V)
